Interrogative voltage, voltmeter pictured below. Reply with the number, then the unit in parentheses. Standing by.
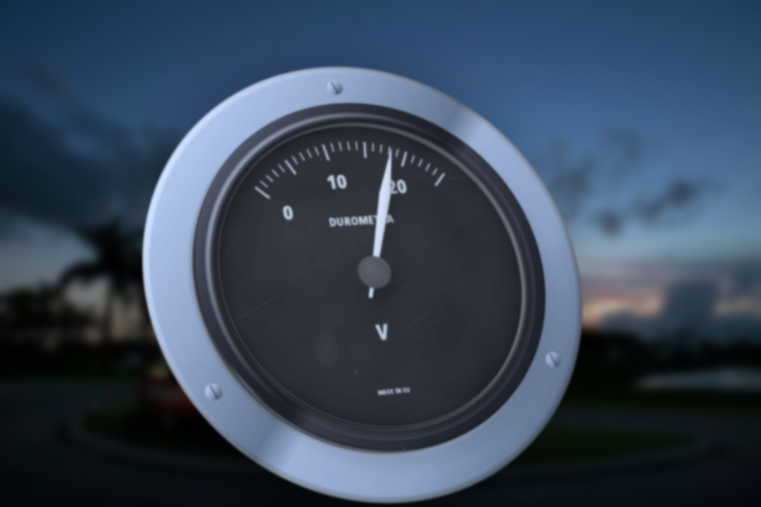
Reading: 18 (V)
